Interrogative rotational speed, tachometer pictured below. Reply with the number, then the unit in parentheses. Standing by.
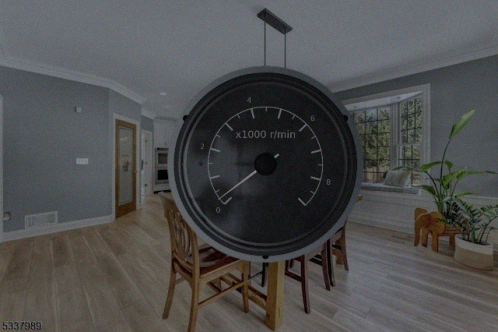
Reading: 250 (rpm)
